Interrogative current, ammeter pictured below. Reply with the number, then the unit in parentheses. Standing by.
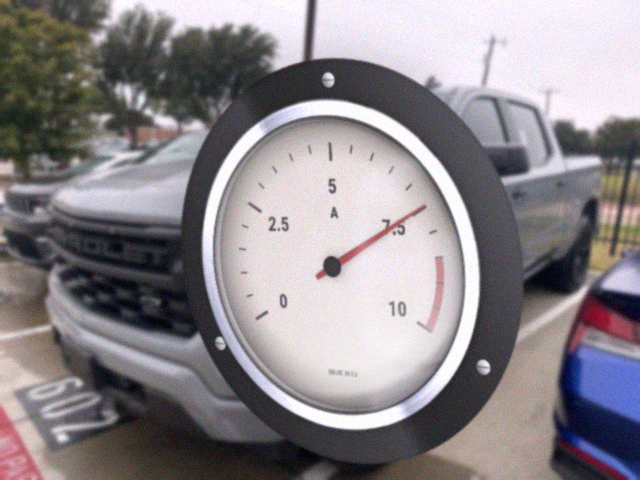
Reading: 7.5 (A)
